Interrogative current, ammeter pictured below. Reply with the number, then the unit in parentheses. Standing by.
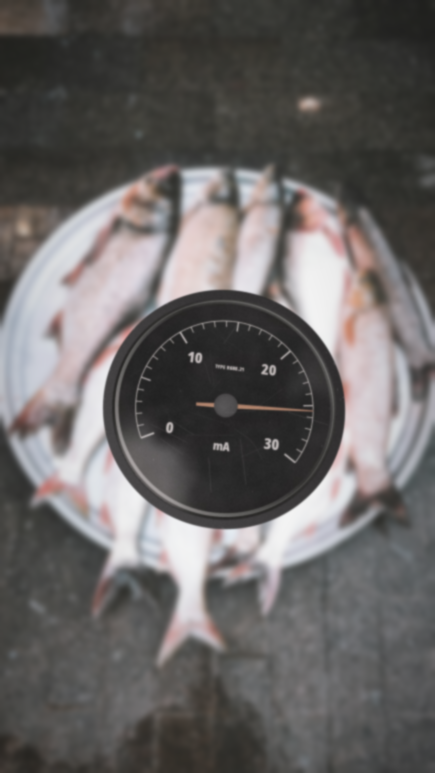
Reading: 25.5 (mA)
